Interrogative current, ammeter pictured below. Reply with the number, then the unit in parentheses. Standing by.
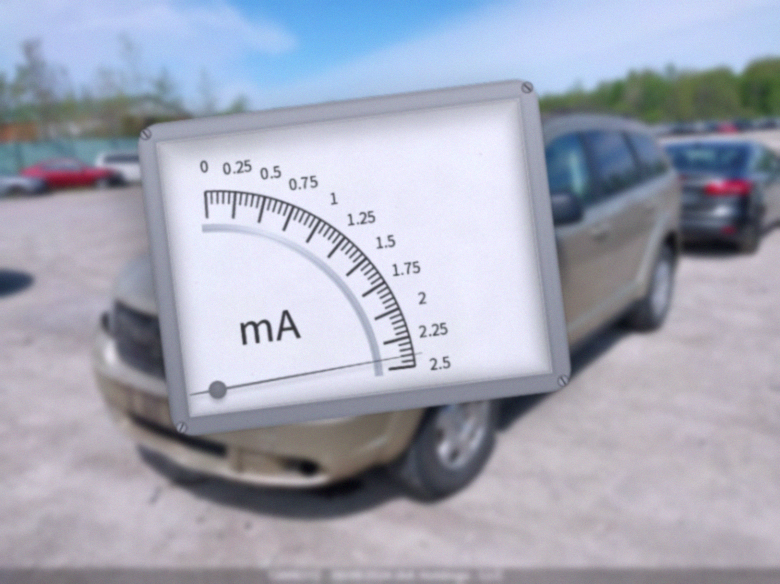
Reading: 2.4 (mA)
